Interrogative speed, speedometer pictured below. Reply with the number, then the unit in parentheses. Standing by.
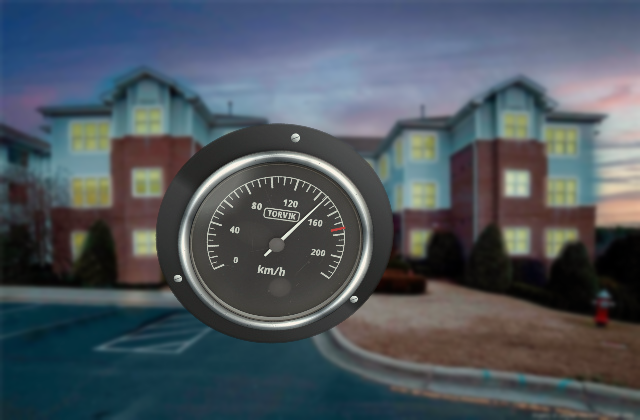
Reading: 145 (km/h)
